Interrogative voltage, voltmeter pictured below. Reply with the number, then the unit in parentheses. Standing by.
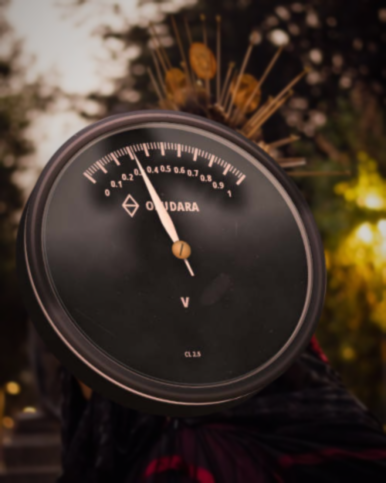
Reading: 0.3 (V)
